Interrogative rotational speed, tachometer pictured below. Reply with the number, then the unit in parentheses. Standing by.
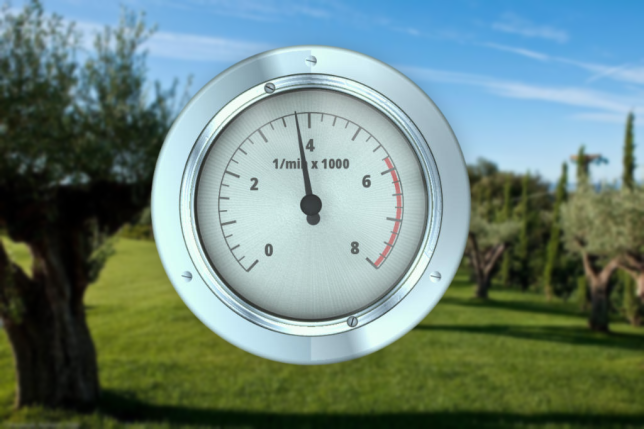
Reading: 3750 (rpm)
